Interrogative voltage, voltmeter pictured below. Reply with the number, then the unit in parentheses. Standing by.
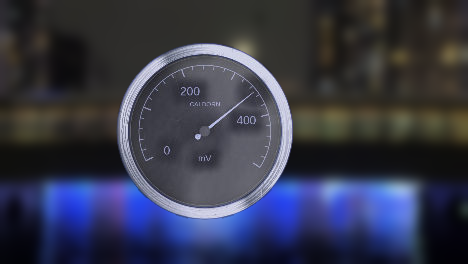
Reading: 350 (mV)
